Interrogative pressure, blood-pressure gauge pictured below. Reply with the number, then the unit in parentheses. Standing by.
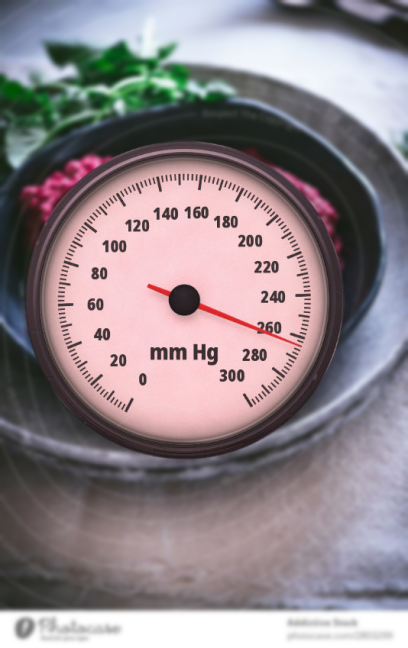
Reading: 264 (mmHg)
